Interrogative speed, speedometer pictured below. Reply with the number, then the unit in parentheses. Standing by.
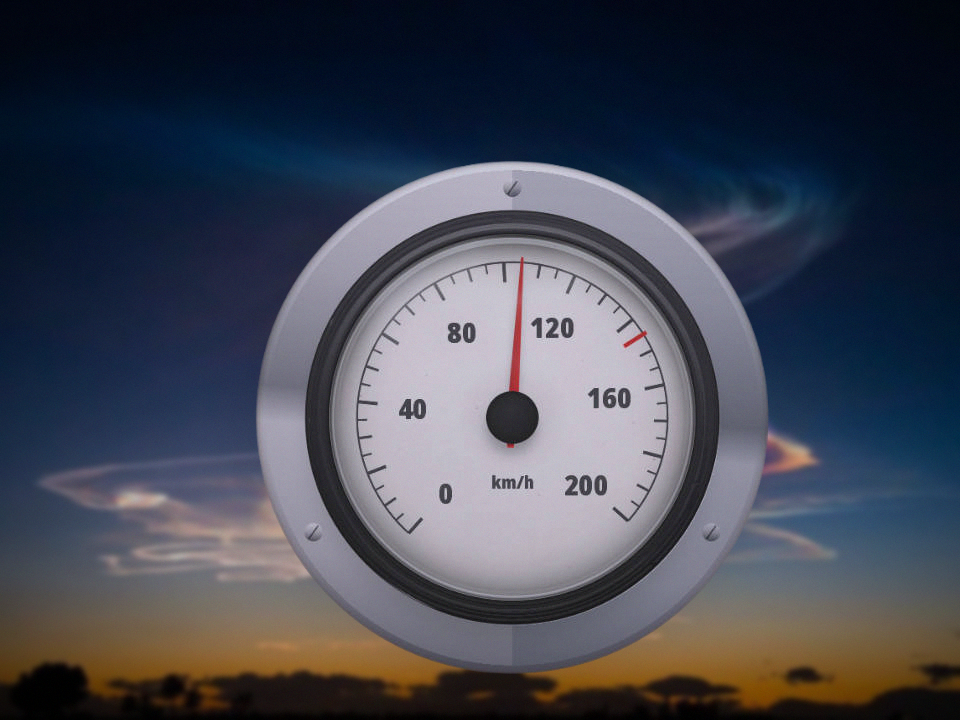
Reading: 105 (km/h)
